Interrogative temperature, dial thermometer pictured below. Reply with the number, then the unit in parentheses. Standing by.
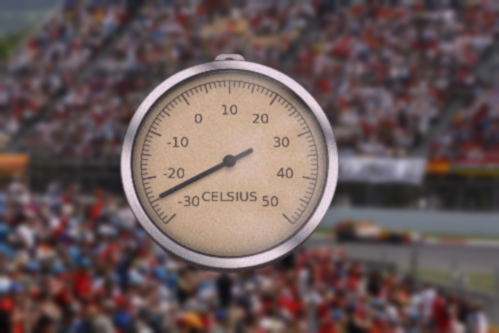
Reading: -25 (°C)
